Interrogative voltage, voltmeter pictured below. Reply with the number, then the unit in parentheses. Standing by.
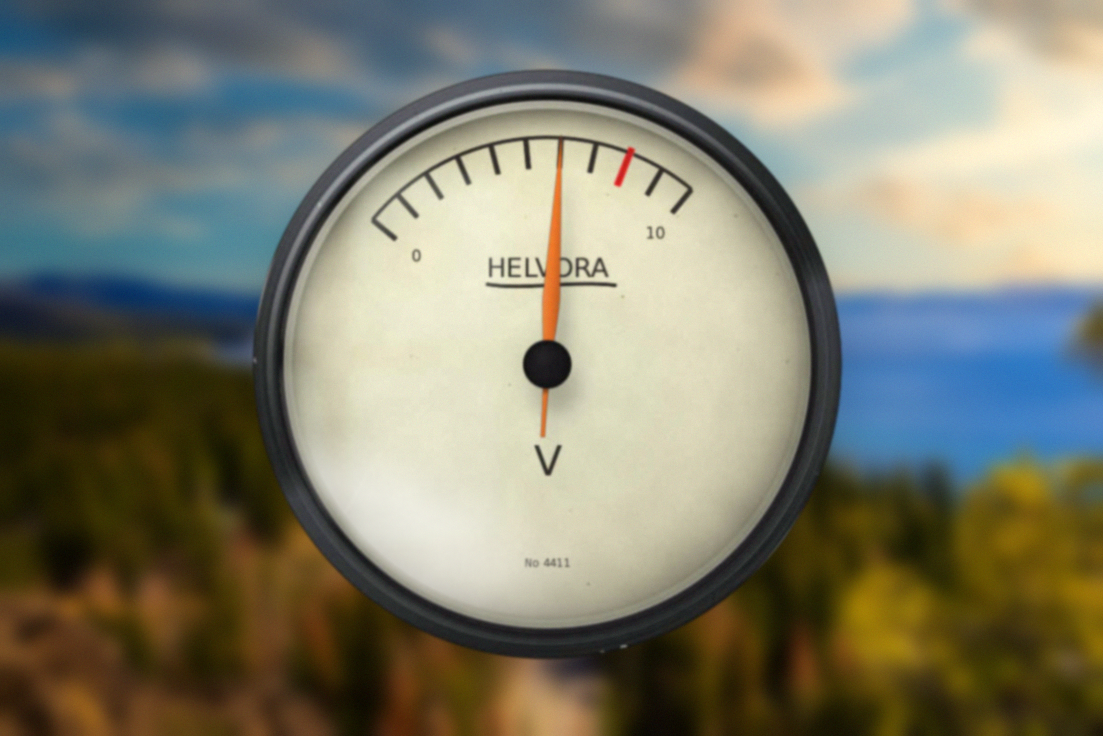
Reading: 6 (V)
